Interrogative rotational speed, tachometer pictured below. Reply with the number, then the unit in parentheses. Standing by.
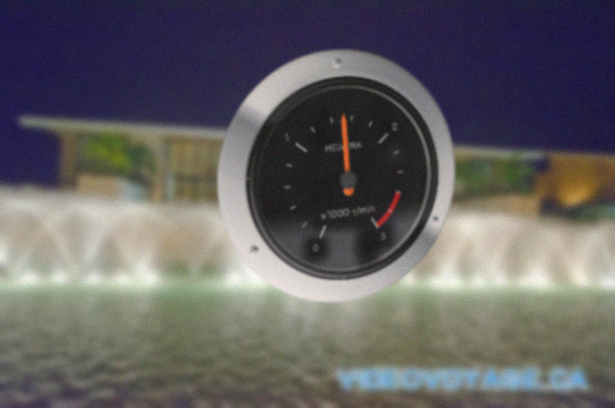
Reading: 1500 (rpm)
